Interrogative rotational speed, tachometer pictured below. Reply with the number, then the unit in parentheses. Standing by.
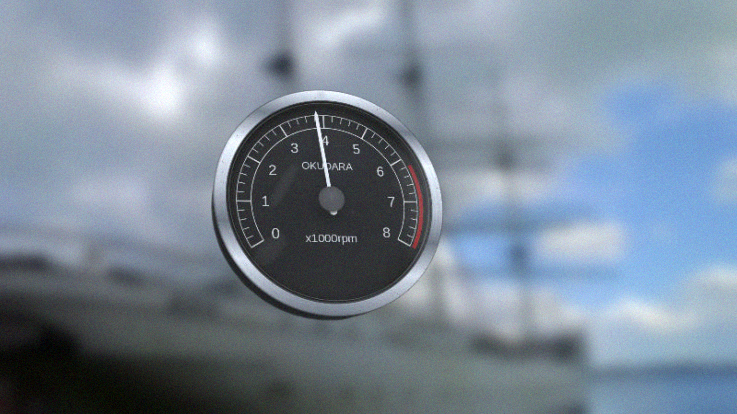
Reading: 3800 (rpm)
